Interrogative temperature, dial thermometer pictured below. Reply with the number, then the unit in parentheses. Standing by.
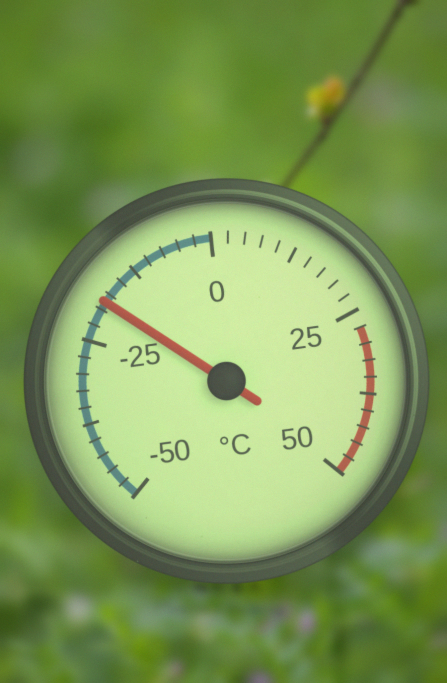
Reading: -18.75 (°C)
